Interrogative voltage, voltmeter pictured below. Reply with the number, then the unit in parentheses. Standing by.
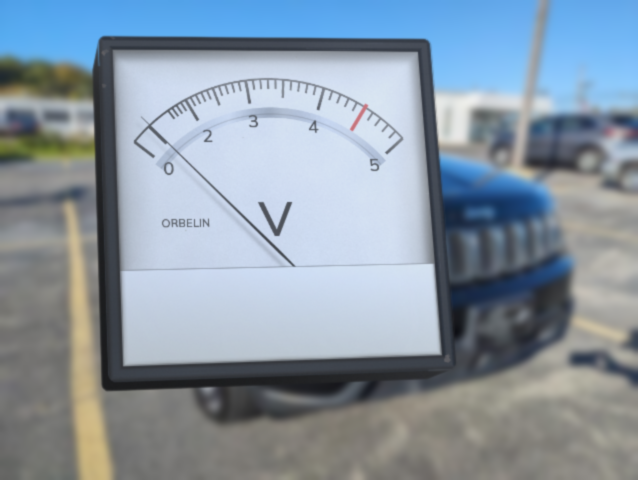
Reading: 1 (V)
